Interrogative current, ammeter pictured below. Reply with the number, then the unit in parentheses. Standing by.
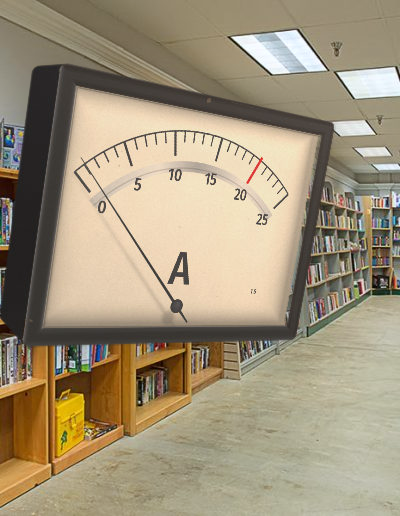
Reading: 1 (A)
